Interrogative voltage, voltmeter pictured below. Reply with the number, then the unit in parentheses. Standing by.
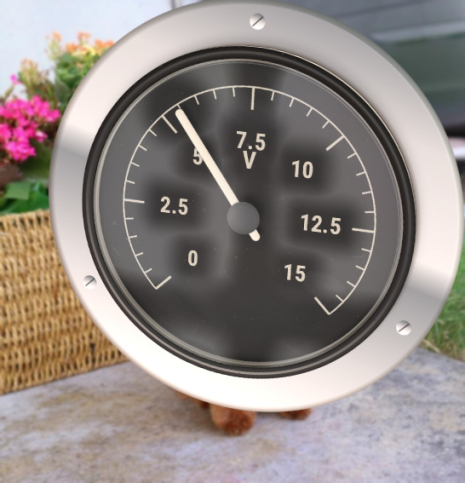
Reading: 5.5 (V)
